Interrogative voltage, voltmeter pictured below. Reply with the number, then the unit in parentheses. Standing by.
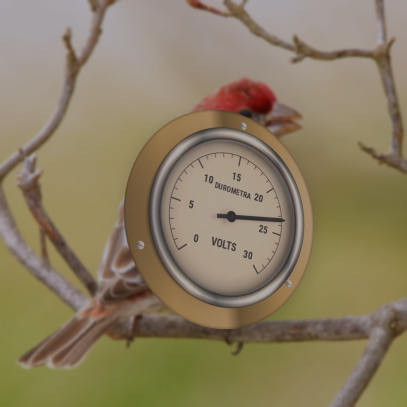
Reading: 23.5 (V)
